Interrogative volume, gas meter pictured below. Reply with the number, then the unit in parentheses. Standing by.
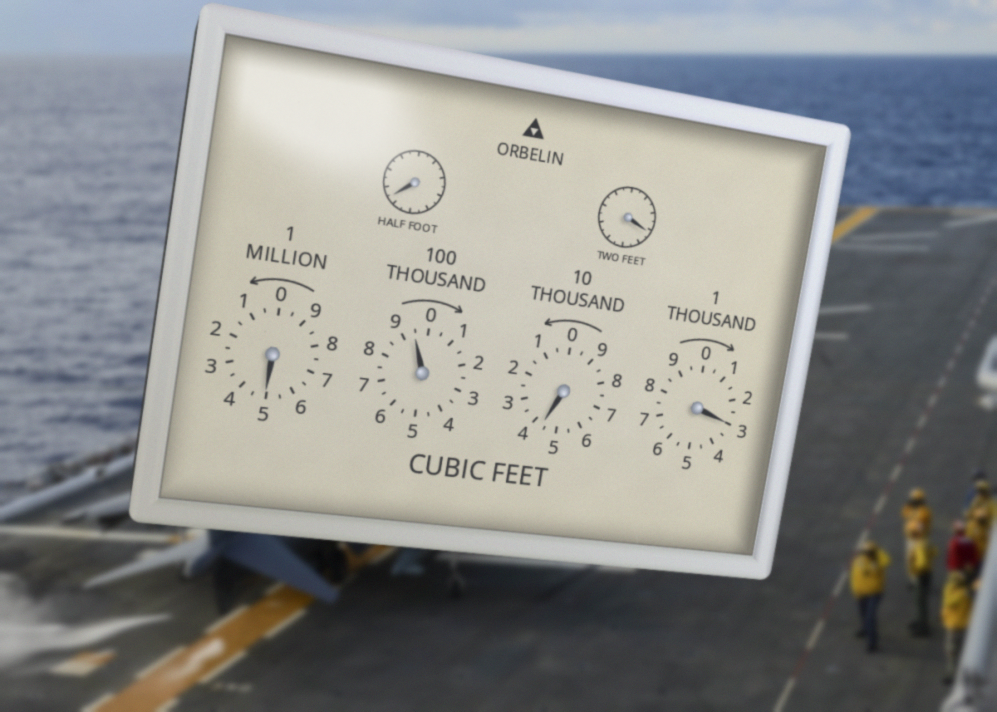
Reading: 494300 (ft³)
